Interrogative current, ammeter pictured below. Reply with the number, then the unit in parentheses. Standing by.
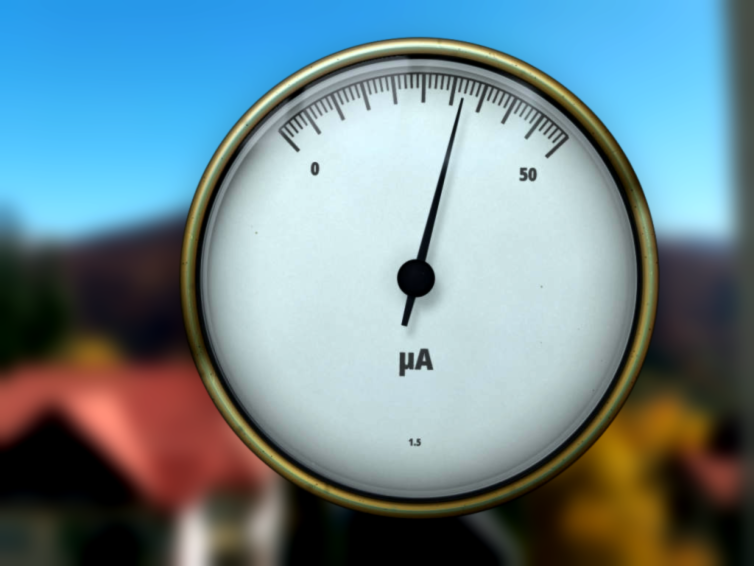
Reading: 32 (µA)
